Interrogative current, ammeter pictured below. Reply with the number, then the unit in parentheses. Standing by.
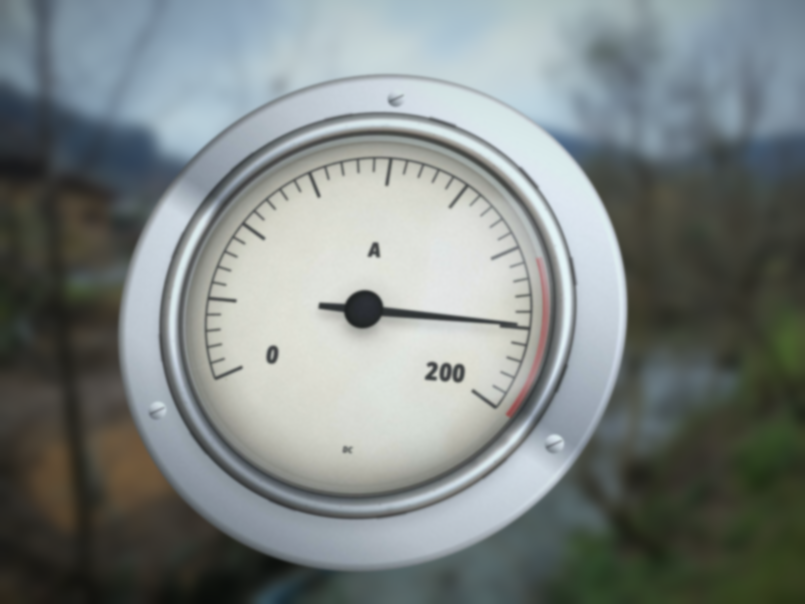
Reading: 175 (A)
